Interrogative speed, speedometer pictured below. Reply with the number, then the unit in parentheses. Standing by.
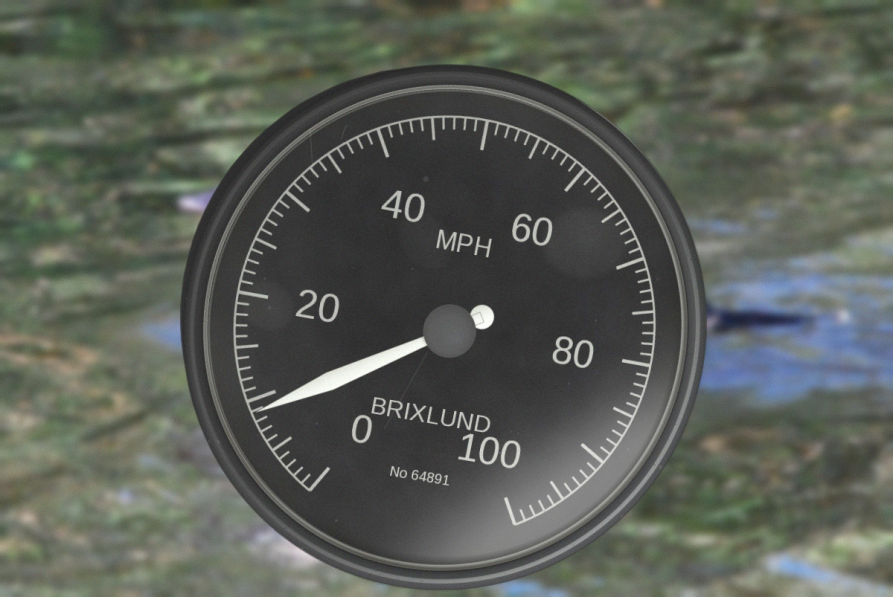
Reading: 9 (mph)
